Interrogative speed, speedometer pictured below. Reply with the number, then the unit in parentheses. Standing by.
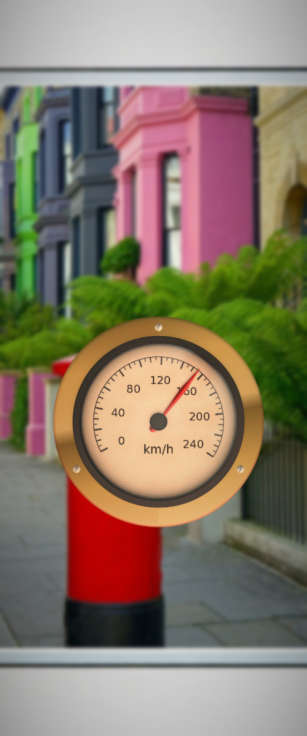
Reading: 155 (km/h)
